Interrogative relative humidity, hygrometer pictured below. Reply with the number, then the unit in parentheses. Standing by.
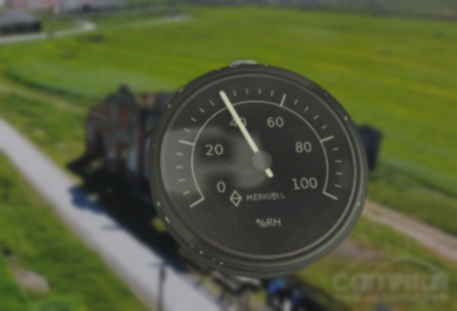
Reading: 40 (%)
